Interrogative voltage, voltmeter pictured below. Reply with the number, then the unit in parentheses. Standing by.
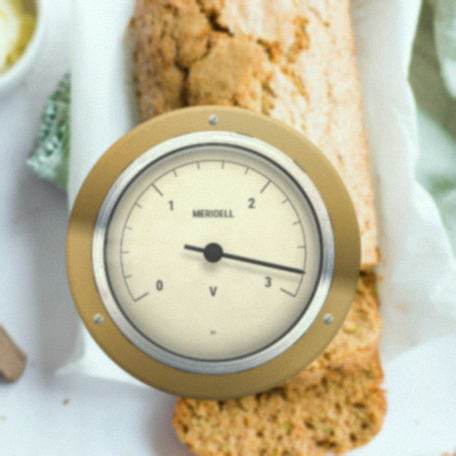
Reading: 2.8 (V)
